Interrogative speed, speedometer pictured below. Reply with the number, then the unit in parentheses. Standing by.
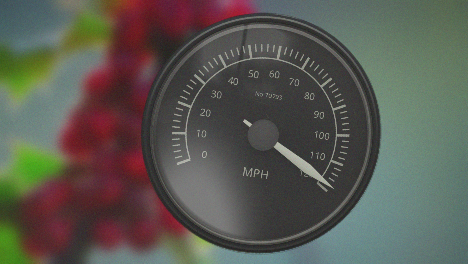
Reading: 118 (mph)
